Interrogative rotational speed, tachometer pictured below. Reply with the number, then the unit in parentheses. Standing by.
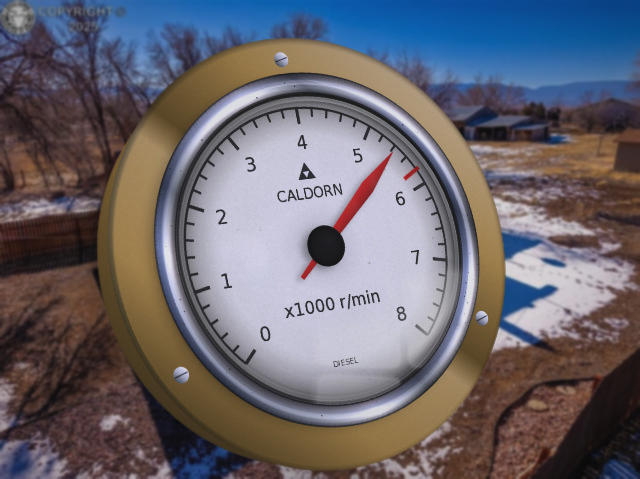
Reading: 5400 (rpm)
